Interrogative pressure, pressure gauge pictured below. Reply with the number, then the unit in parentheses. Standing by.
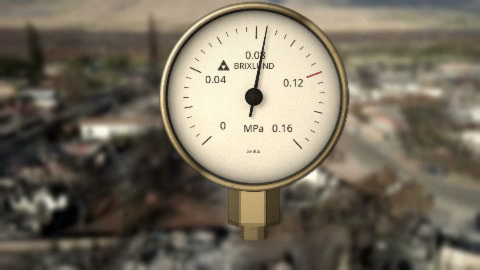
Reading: 0.085 (MPa)
